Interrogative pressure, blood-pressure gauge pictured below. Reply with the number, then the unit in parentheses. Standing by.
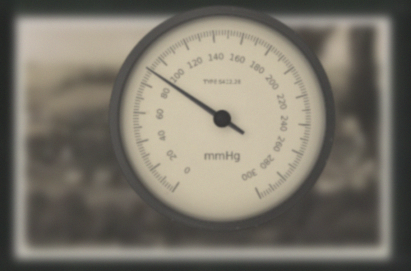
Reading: 90 (mmHg)
